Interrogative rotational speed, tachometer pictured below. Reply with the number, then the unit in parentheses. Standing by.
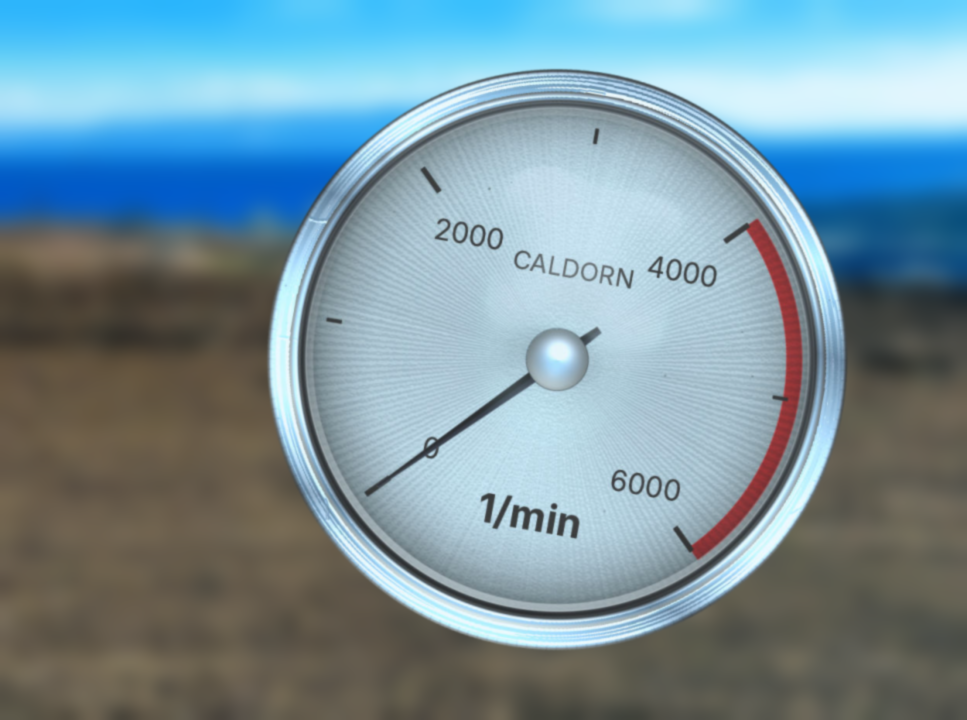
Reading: 0 (rpm)
